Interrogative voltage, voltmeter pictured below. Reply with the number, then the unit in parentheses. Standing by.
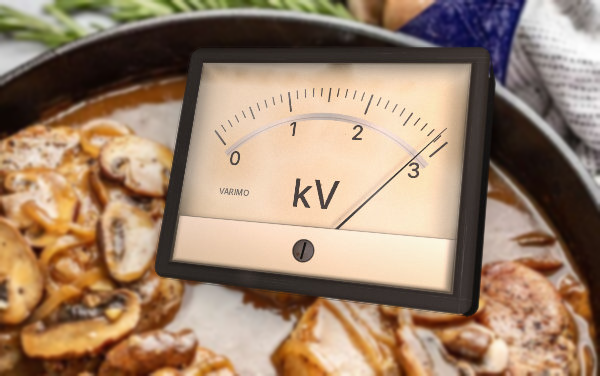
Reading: 2.9 (kV)
